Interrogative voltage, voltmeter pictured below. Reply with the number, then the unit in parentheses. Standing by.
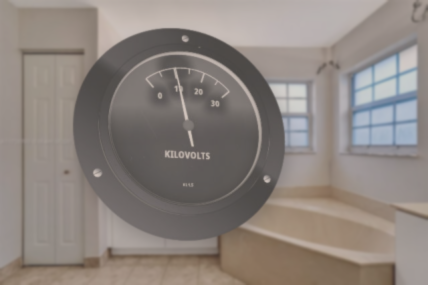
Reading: 10 (kV)
